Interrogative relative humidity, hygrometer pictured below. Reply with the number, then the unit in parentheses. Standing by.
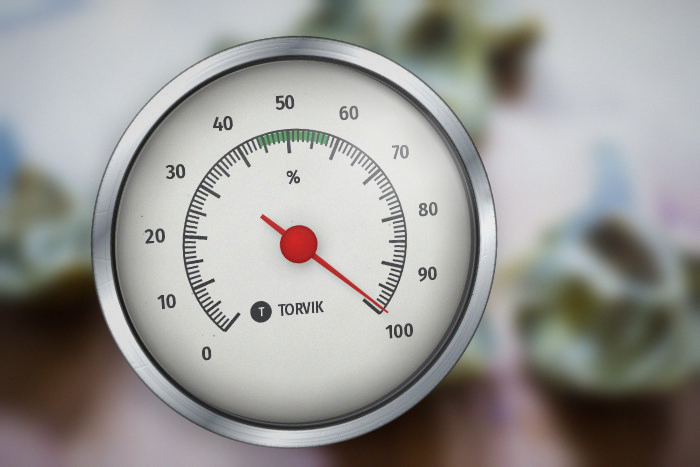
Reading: 99 (%)
